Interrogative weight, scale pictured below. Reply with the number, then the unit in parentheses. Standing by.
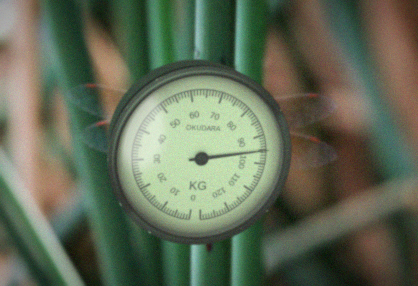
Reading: 95 (kg)
